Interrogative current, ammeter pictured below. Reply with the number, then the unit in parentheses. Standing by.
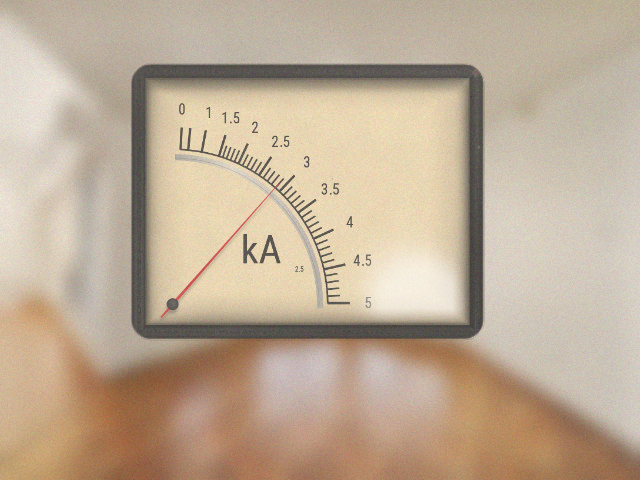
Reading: 2.9 (kA)
